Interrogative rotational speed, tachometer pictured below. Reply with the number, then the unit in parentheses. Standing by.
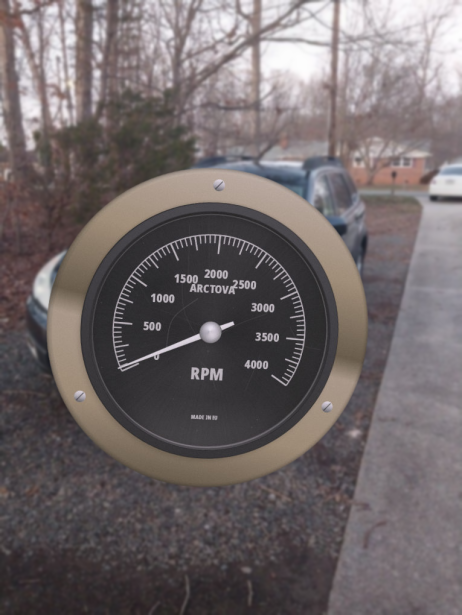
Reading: 50 (rpm)
